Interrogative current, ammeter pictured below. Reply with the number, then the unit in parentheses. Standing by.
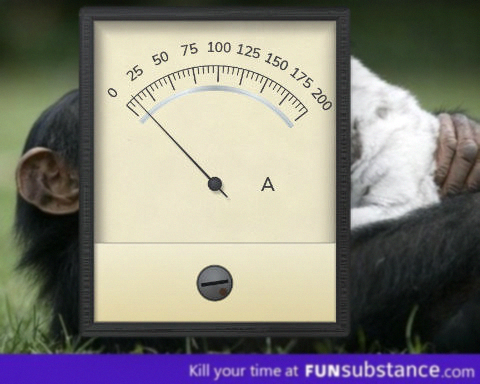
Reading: 10 (A)
